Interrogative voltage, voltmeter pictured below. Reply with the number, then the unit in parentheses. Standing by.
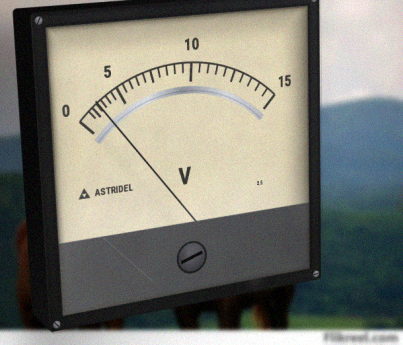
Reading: 3 (V)
